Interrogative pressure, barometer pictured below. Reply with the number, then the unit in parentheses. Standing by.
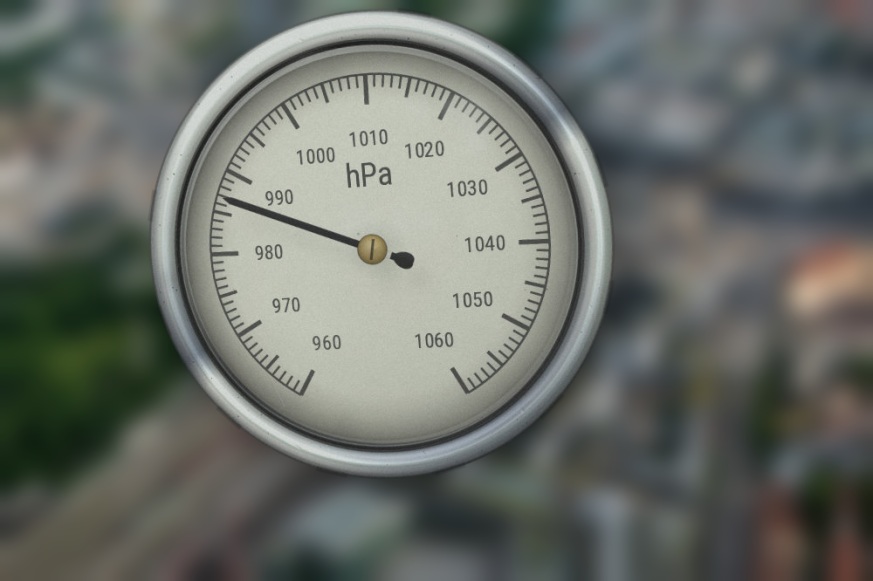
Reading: 987 (hPa)
